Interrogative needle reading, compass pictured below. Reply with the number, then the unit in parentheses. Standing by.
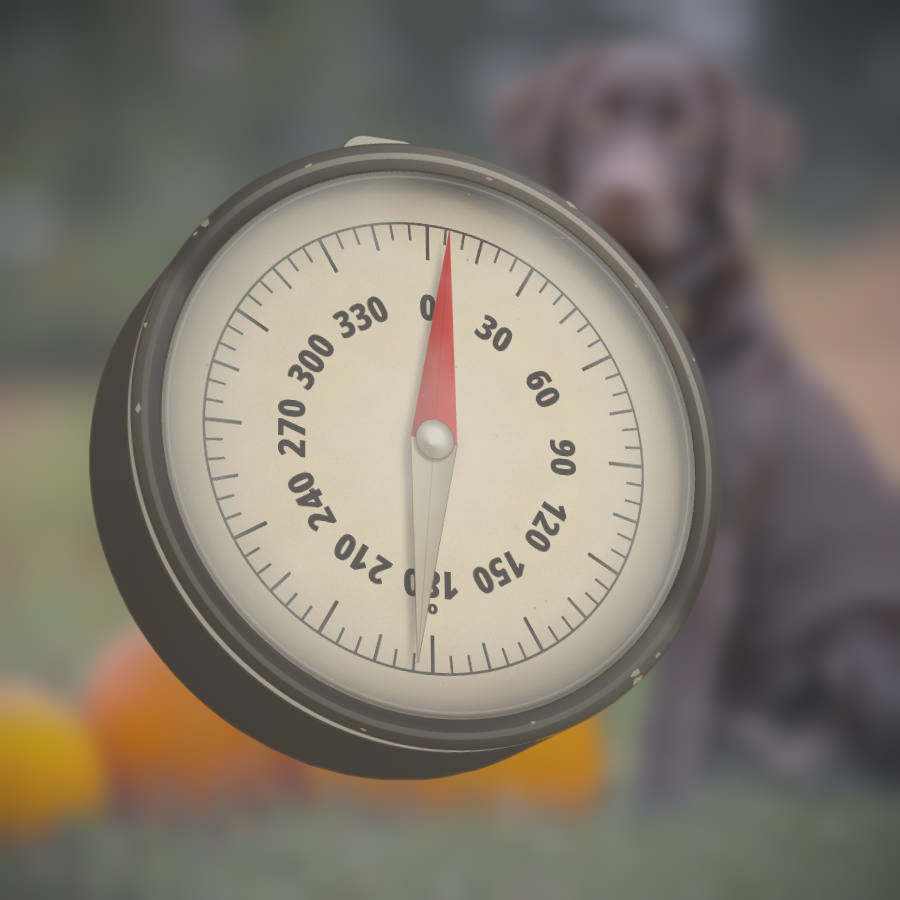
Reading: 5 (°)
